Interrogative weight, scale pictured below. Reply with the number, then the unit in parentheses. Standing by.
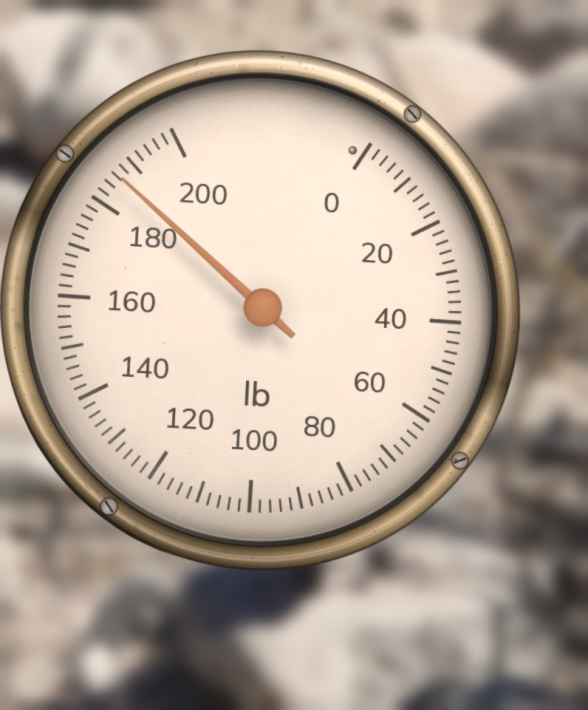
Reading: 186 (lb)
